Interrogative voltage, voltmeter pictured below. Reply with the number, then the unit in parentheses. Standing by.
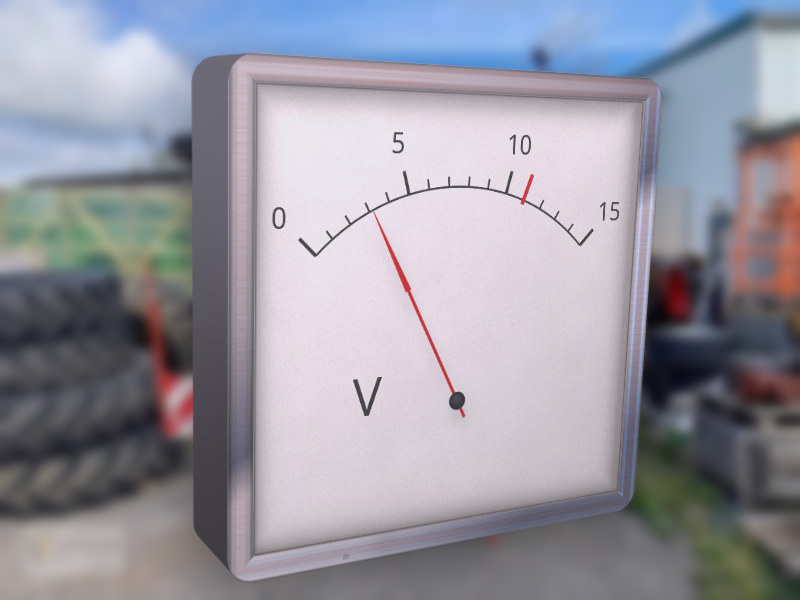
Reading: 3 (V)
